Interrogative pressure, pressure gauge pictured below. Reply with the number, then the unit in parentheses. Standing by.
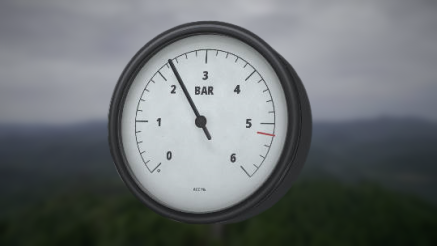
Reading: 2.3 (bar)
